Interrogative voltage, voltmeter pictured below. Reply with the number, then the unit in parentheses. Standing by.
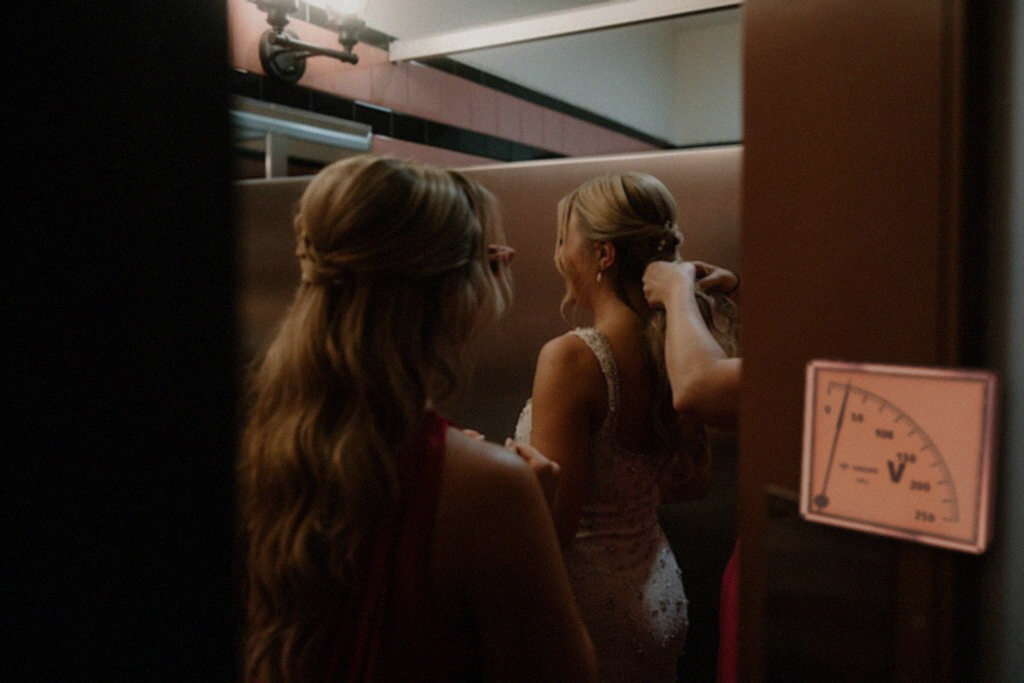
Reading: 25 (V)
